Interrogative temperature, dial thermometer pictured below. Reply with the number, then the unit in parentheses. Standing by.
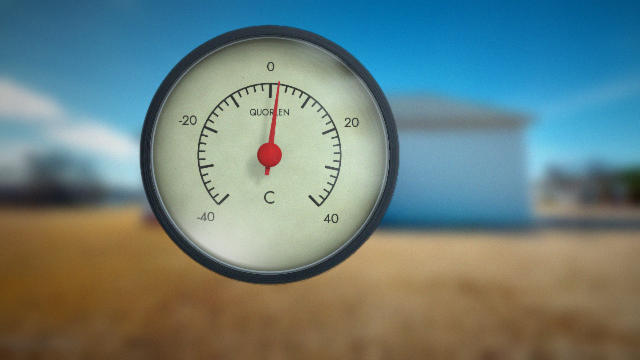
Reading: 2 (°C)
